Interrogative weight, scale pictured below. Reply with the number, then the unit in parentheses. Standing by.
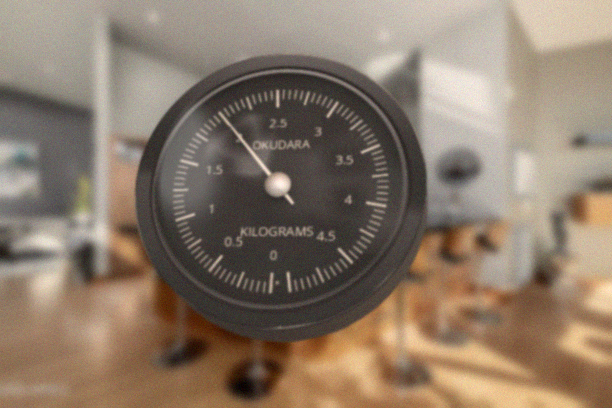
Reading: 2 (kg)
